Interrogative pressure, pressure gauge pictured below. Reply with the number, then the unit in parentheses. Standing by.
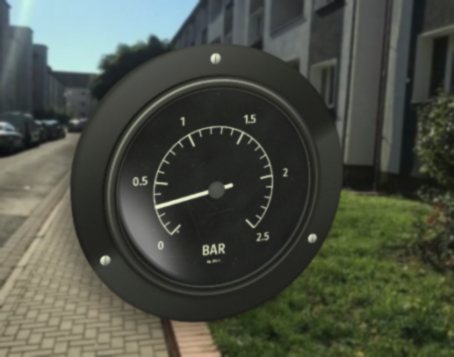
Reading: 0.3 (bar)
